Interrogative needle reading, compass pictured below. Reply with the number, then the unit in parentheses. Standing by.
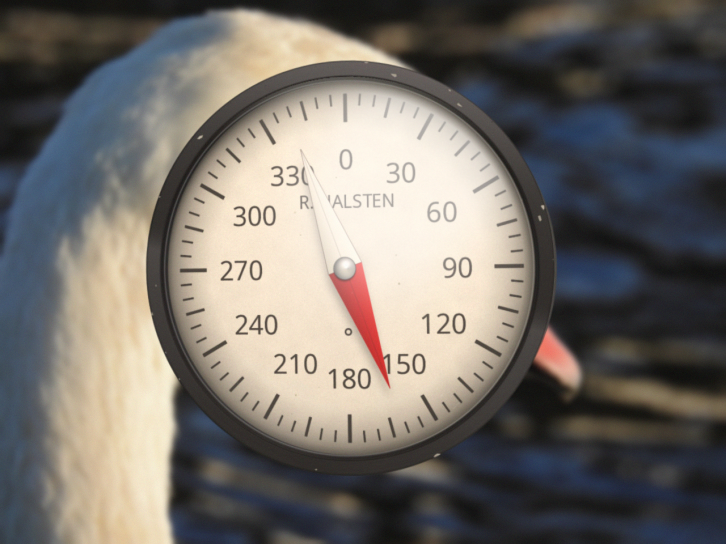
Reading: 160 (°)
